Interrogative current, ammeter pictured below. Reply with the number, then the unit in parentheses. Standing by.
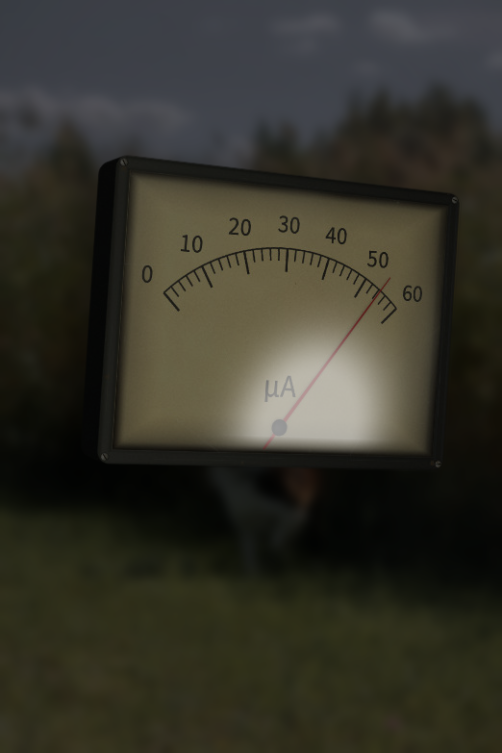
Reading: 54 (µA)
